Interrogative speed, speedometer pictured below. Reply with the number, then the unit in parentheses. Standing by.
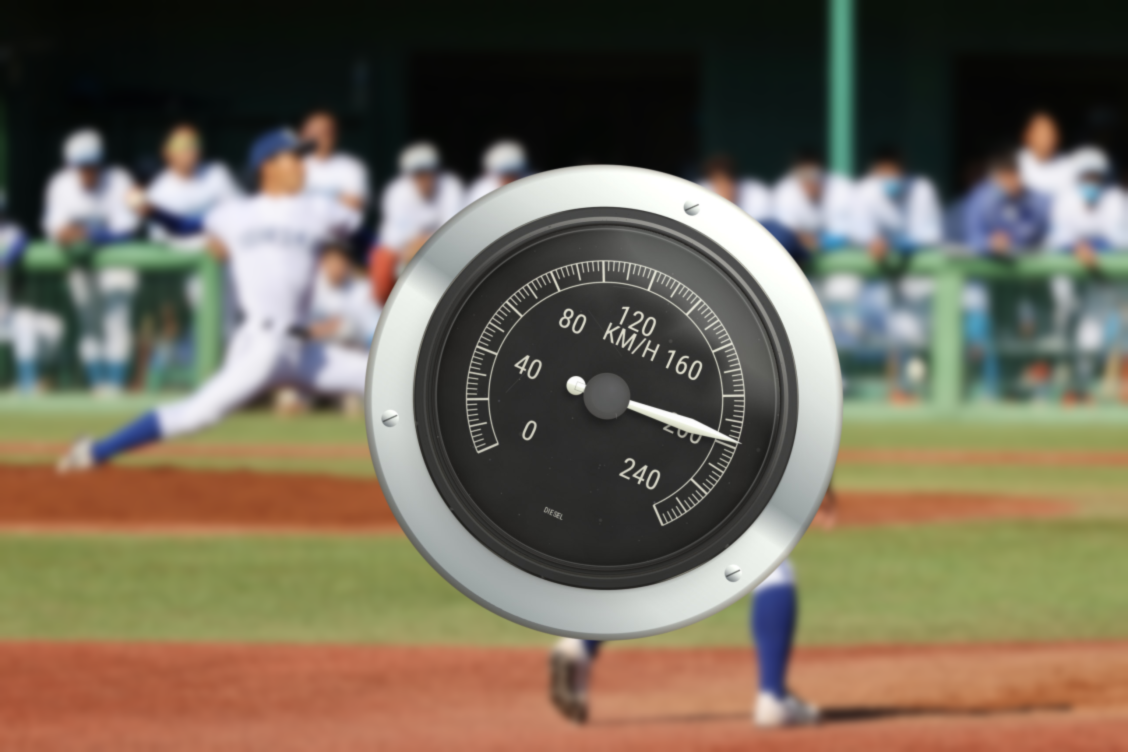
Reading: 198 (km/h)
